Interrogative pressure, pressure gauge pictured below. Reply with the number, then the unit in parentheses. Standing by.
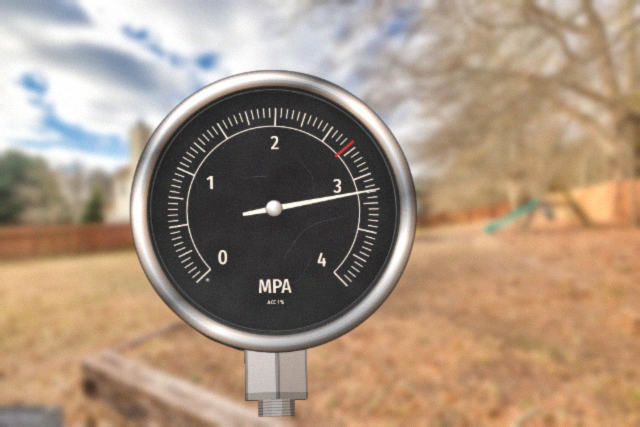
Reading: 3.15 (MPa)
